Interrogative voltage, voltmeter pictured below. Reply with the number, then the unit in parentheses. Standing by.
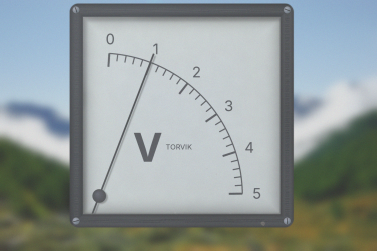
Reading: 1 (V)
